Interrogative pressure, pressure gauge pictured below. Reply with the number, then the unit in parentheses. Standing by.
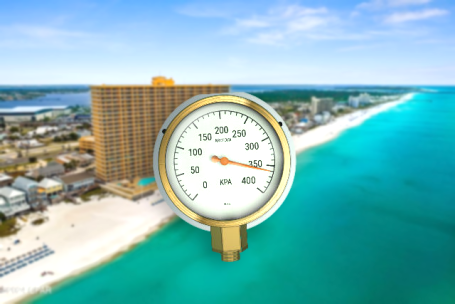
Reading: 360 (kPa)
